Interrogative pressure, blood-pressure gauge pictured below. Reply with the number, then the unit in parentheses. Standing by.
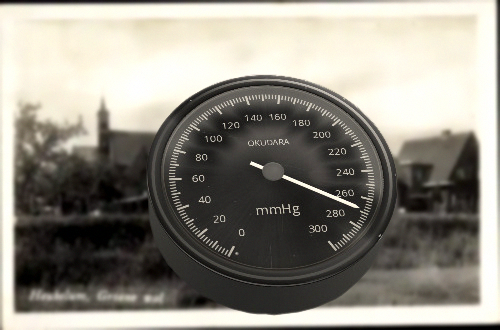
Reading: 270 (mmHg)
